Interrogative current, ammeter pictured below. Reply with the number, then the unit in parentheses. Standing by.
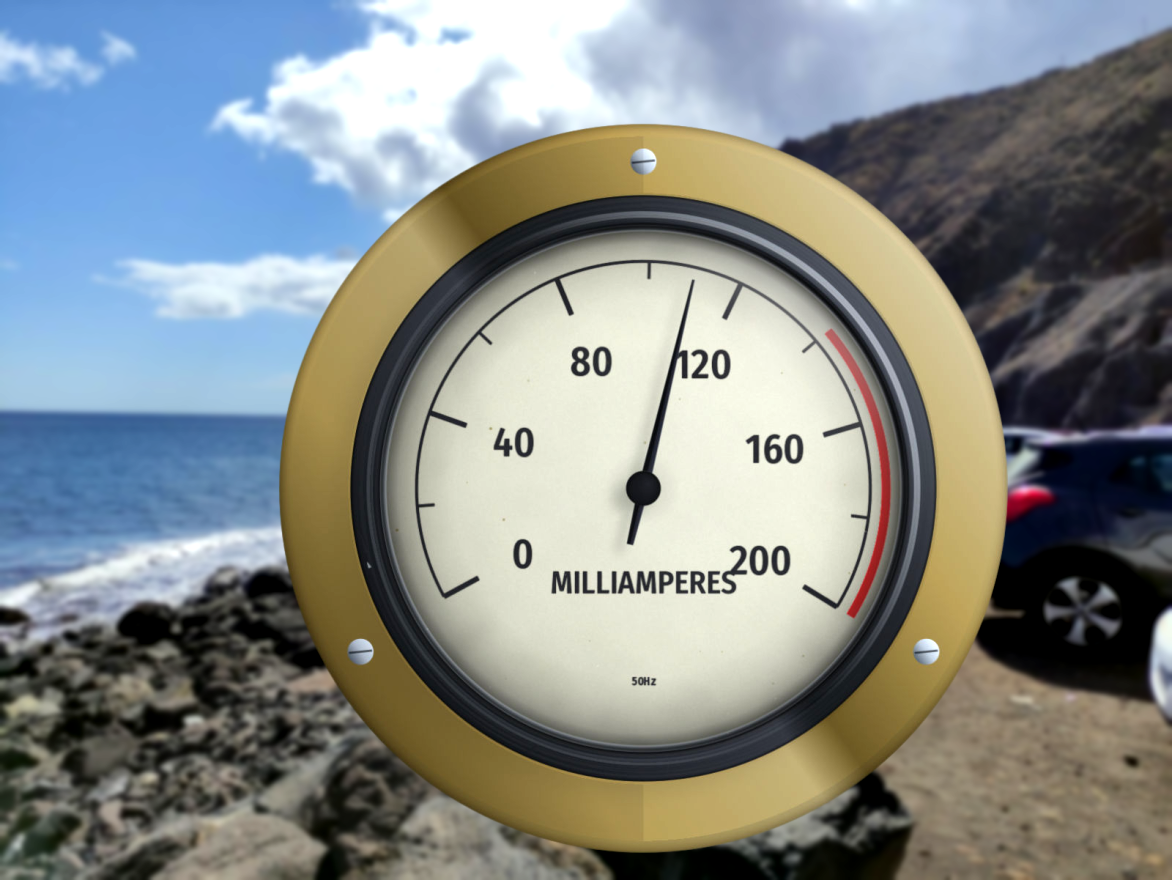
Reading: 110 (mA)
